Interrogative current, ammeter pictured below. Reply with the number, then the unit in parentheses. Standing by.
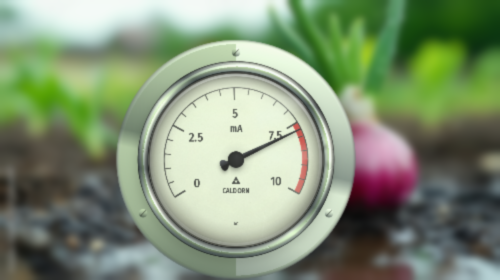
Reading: 7.75 (mA)
